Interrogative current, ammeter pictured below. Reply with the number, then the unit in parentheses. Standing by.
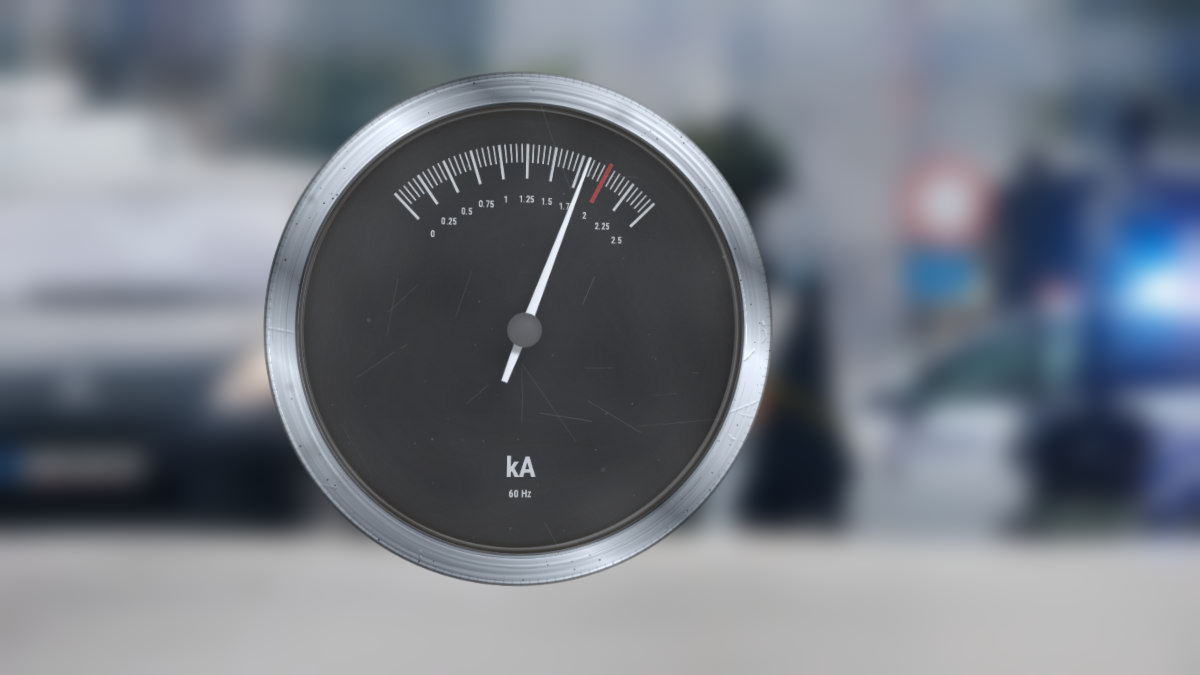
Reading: 1.8 (kA)
